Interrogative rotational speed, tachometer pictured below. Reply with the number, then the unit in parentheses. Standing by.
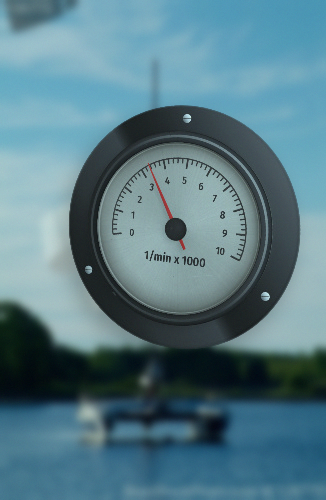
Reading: 3400 (rpm)
